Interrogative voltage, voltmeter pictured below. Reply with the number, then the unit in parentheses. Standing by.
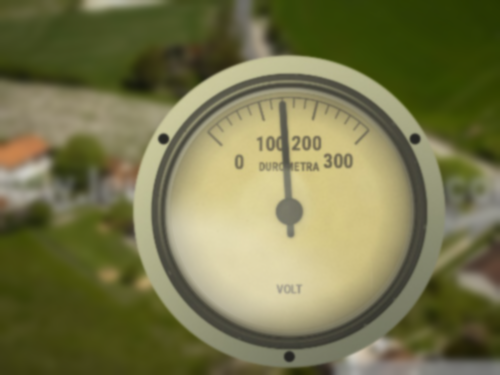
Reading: 140 (V)
